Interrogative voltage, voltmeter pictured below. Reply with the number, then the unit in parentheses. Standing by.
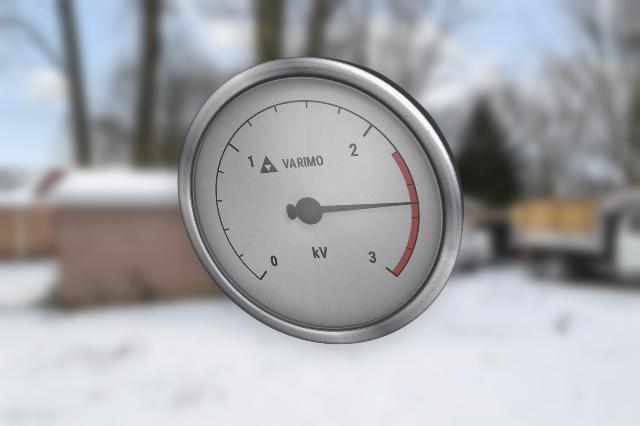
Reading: 2.5 (kV)
